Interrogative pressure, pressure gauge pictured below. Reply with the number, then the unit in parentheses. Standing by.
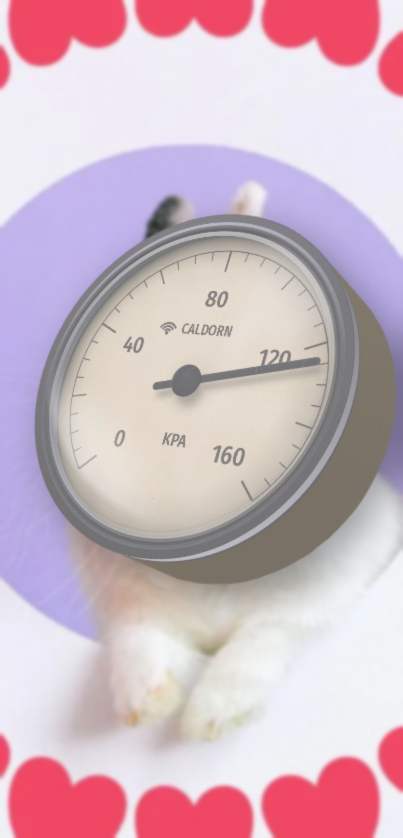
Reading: 125 (kPa)
